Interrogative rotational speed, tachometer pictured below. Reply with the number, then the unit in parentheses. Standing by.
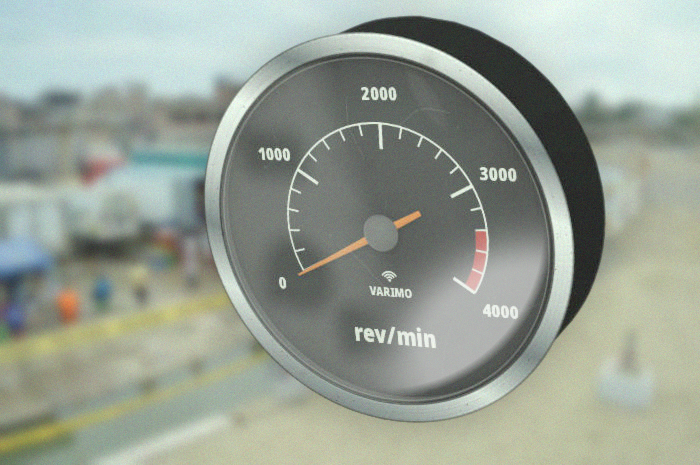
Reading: 0 (rpm)
